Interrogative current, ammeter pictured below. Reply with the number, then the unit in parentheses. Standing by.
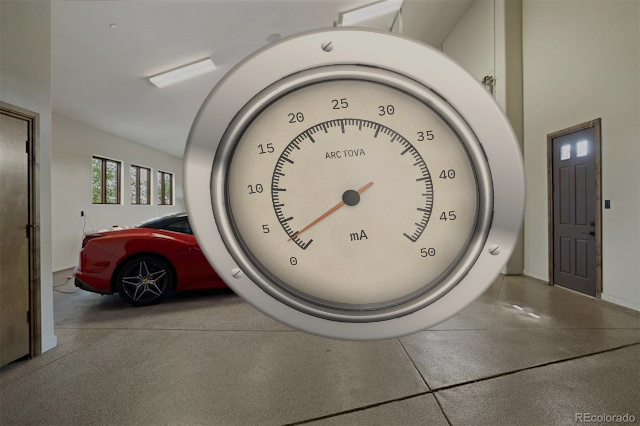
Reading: 2.5 (mA)
